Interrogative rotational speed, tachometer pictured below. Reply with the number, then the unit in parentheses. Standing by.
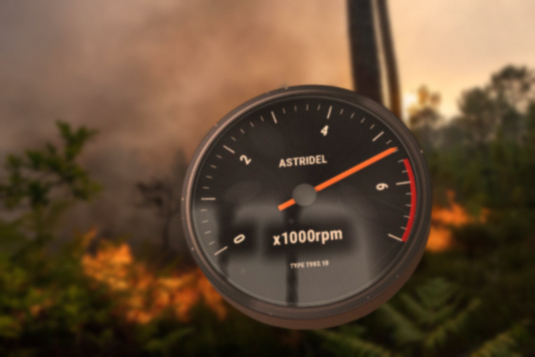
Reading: 5400 (rpm)
